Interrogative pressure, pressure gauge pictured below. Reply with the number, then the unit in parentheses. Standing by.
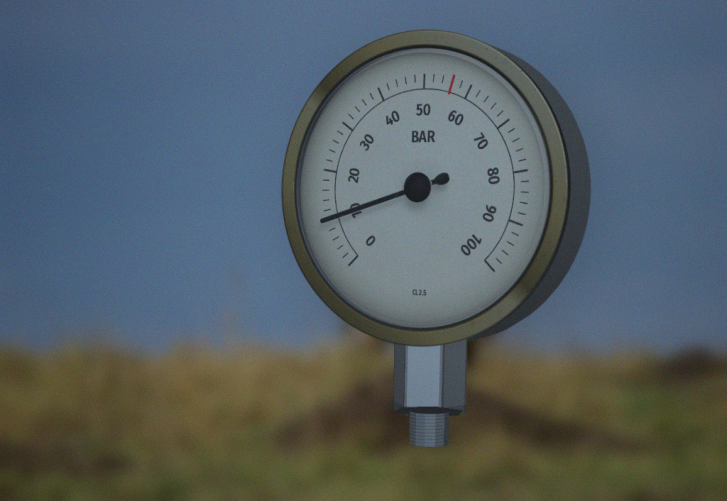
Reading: 10 (bar)
